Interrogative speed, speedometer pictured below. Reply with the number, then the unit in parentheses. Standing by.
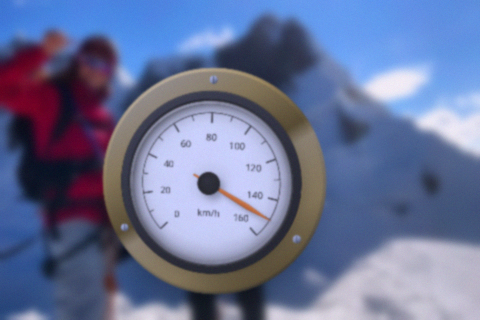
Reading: 150 (km/h)
